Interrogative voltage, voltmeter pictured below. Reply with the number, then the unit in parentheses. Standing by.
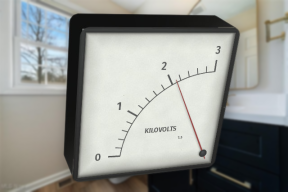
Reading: 2.1 (kV)
